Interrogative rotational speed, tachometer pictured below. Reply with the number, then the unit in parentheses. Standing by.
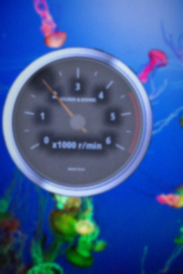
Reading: 2000 (rpm)
